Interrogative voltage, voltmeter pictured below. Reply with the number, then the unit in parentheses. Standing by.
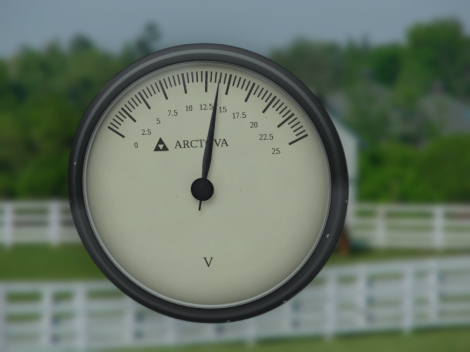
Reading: 14 (V)
